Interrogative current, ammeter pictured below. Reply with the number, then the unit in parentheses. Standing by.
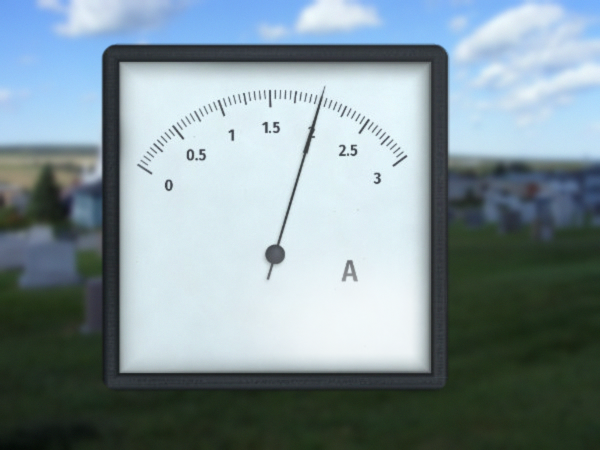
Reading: 2 (A)
